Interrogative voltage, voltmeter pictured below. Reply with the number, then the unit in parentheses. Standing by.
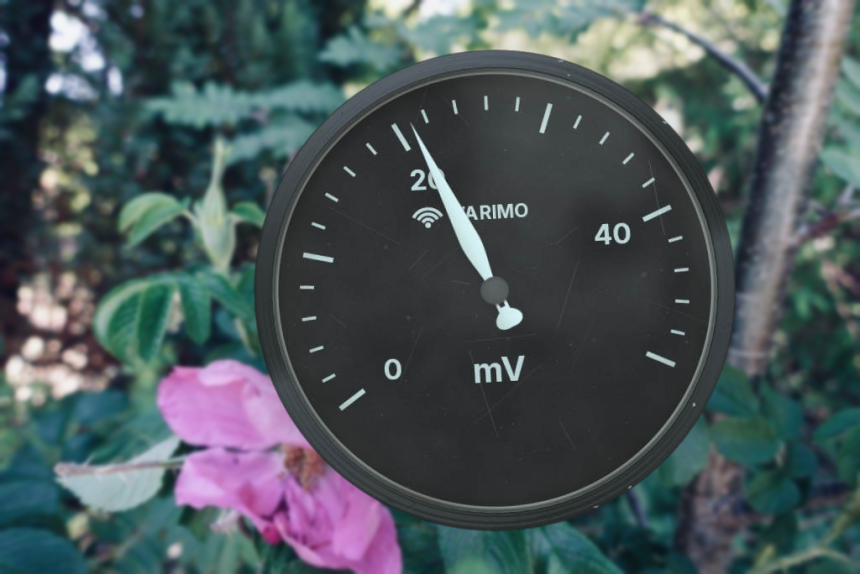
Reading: 21 (mV)
